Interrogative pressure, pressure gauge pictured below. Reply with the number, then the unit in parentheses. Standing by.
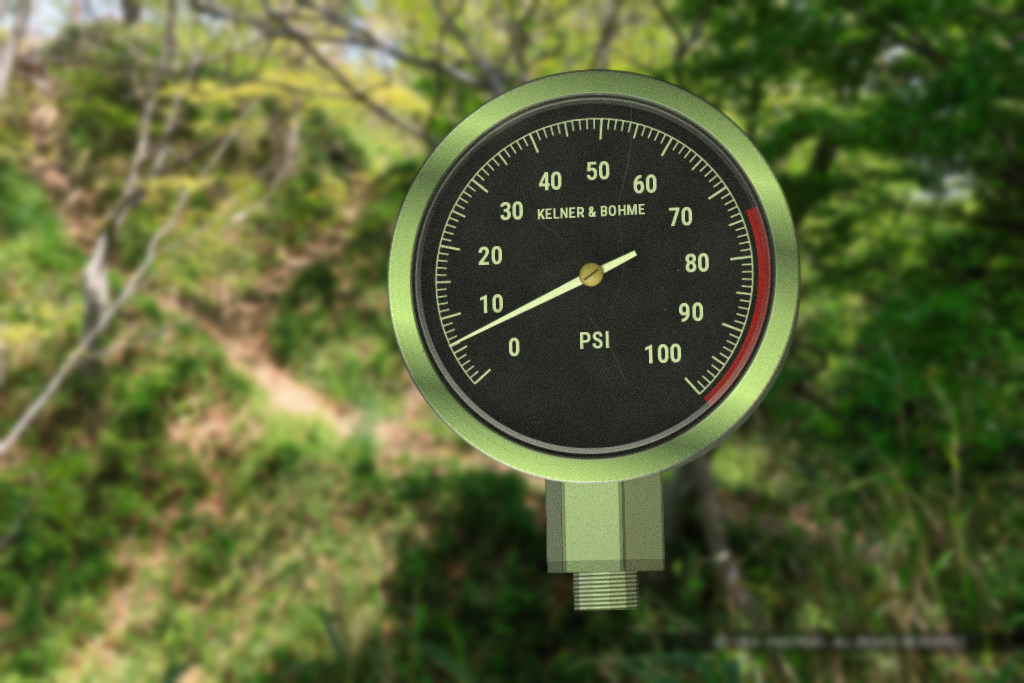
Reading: 6 (psi)
